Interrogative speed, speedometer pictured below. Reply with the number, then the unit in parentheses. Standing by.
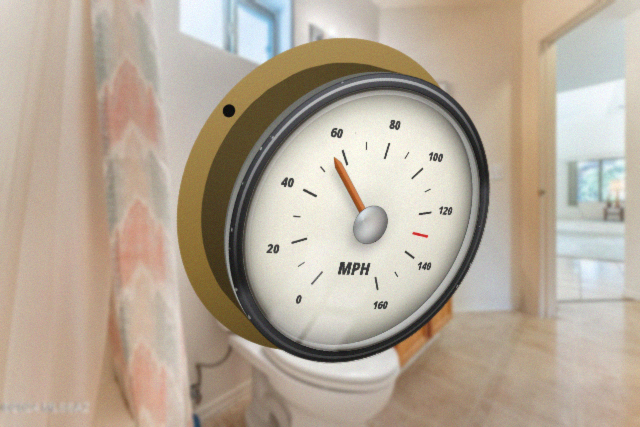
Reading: 55 (mph)
